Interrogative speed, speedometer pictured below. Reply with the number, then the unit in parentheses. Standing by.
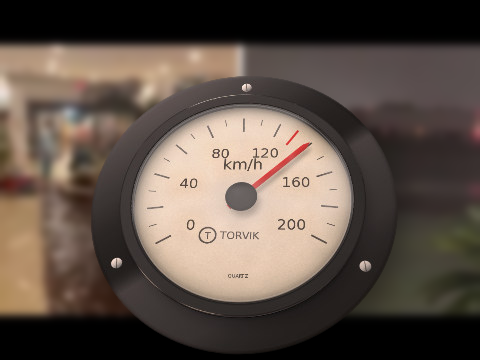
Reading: 140 (km/h)
